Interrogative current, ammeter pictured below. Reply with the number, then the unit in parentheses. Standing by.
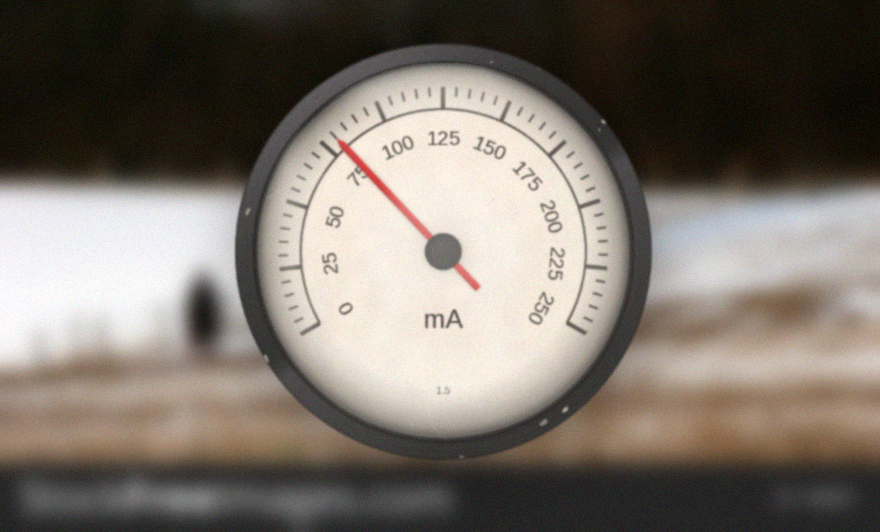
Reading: 80 (mA)
